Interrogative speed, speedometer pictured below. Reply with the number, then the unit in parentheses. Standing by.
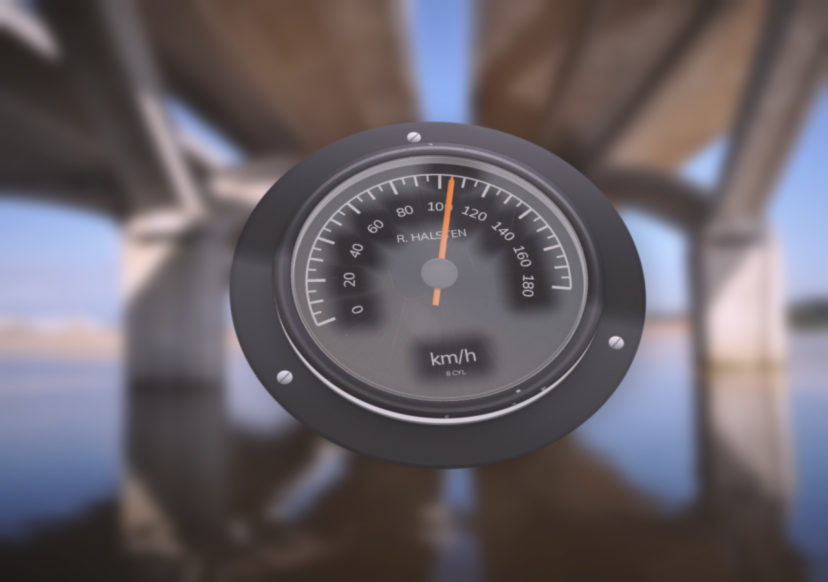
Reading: 105 (km/h)
